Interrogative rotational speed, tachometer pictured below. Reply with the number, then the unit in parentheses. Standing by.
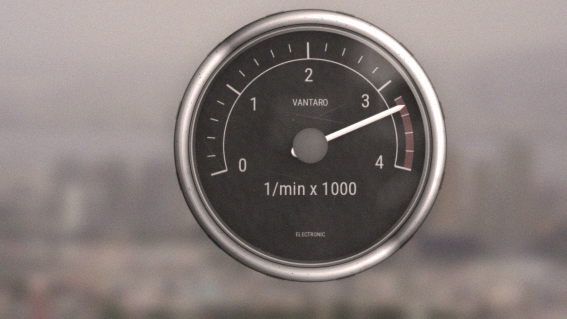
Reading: 3300 (rpm)
